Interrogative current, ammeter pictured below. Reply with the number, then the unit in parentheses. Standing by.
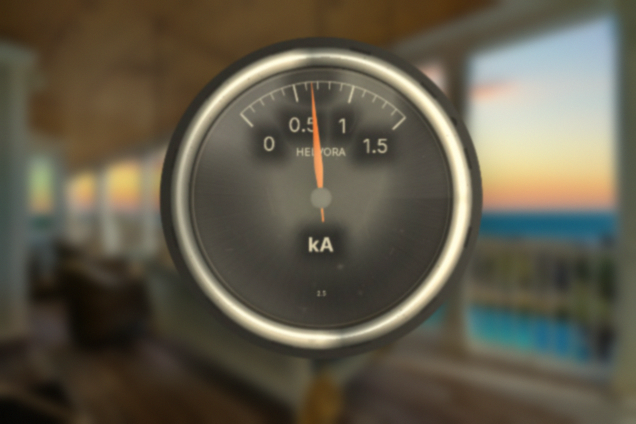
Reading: 0.65 (kA)
